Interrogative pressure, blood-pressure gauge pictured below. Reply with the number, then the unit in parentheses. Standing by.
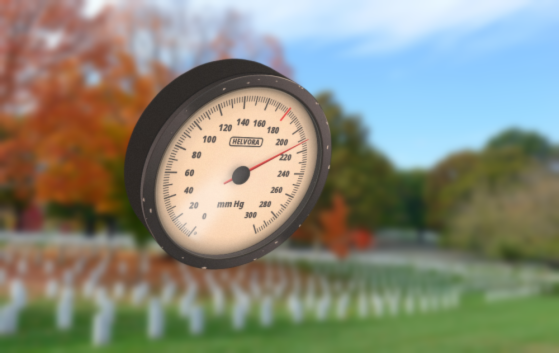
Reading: 210 (mmHg)
